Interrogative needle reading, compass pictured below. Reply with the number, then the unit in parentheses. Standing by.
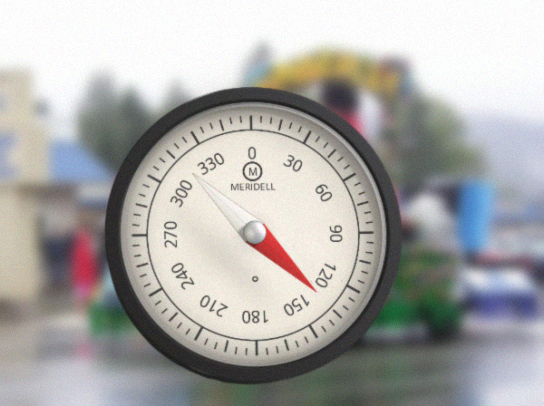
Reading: 135 (°)
